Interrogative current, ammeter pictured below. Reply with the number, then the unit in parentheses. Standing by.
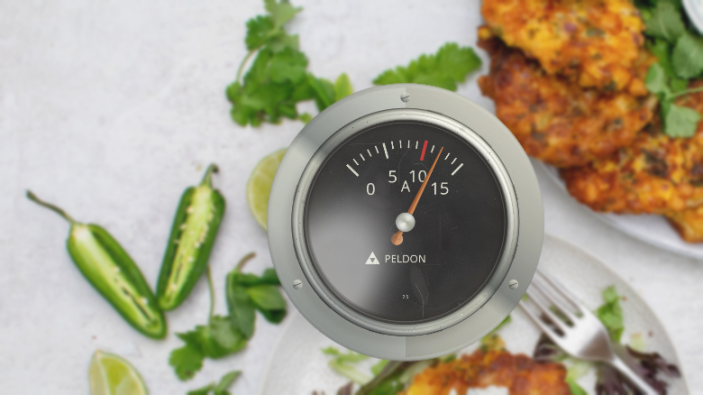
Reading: 12 (A)
